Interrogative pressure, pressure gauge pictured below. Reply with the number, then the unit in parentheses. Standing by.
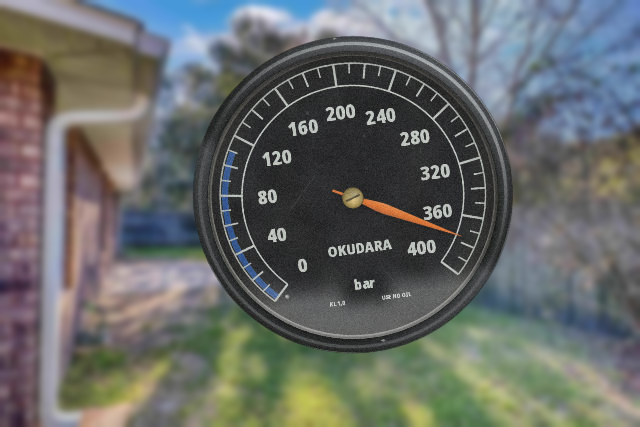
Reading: 375 (bar)
